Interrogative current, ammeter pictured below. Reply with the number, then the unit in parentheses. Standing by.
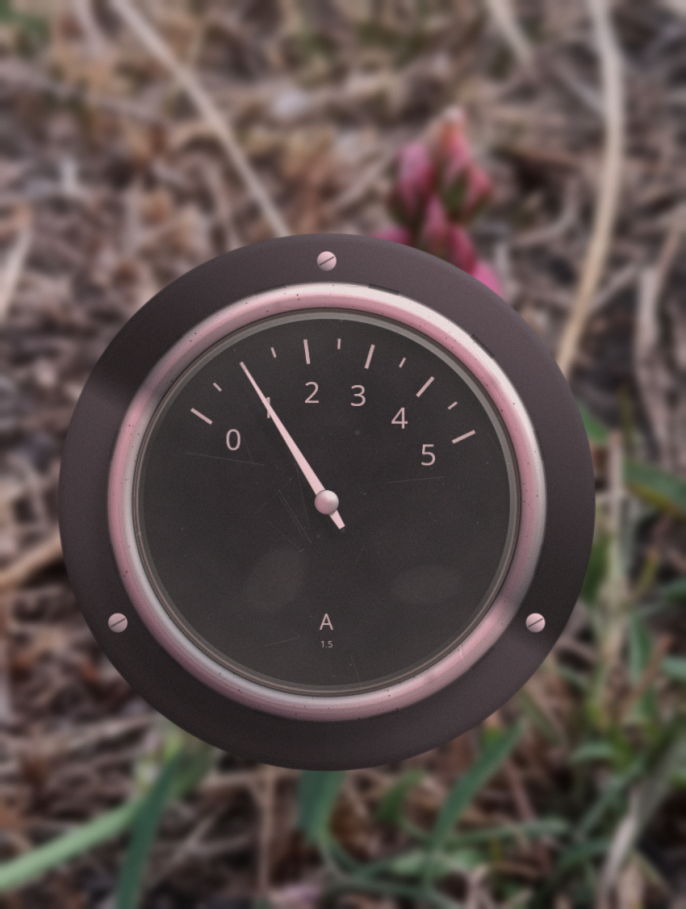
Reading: 1 (A)
